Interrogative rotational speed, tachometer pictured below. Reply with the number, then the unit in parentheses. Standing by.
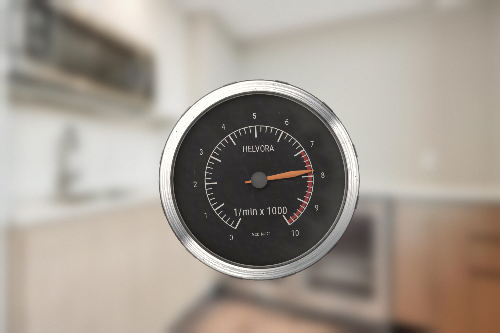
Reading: 7800 (rpm)
